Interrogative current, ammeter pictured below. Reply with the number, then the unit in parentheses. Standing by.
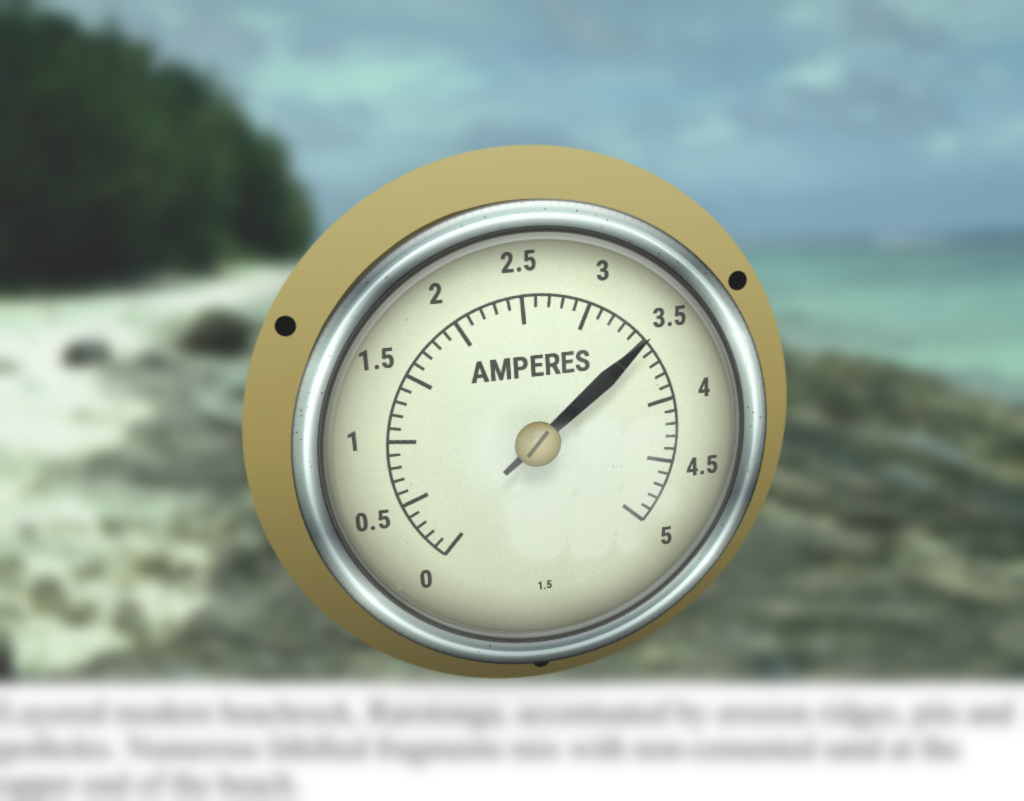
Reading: 3.5 (A)
